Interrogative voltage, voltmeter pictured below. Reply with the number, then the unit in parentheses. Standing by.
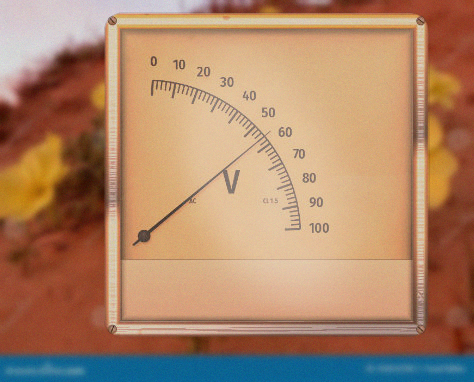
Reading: 56 (V)
